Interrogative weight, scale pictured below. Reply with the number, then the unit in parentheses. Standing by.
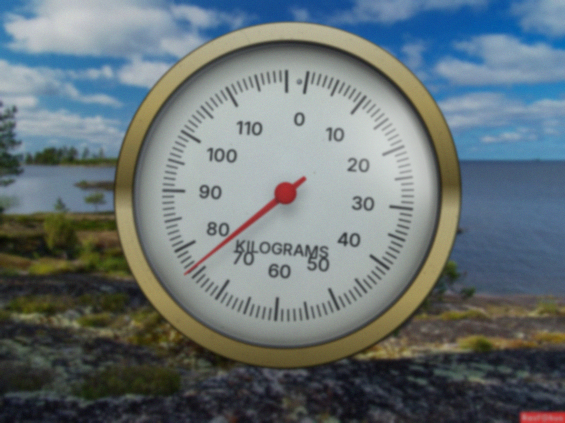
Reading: 76 (kg)
